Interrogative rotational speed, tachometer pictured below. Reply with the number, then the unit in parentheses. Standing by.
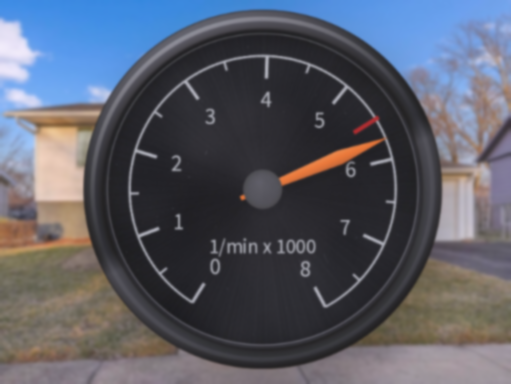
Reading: 5750 (rpm)
